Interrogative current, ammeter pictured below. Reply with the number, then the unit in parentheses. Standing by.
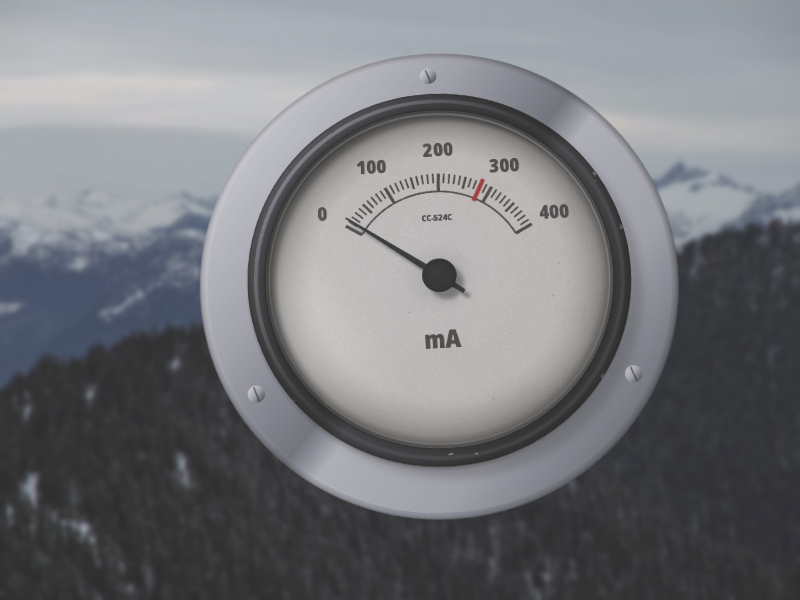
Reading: 10 (mA)
